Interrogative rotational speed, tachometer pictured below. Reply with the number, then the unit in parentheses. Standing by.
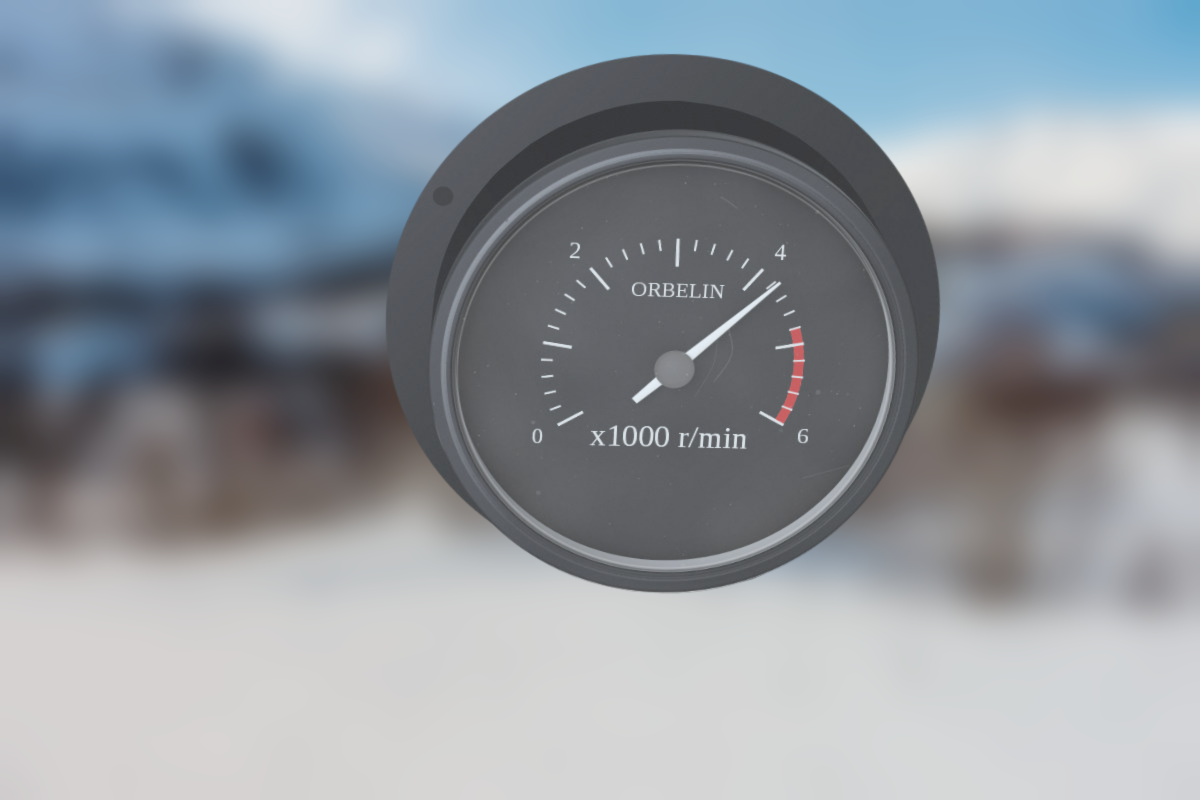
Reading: 4200 (rpm)
